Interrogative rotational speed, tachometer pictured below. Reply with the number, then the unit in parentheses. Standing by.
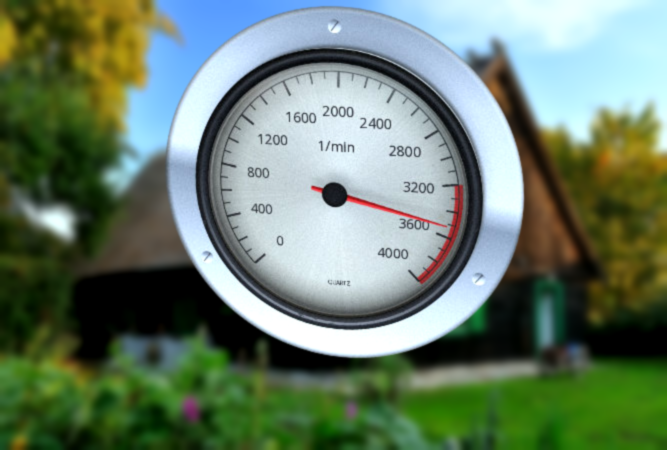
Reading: 3500 (rpm)
